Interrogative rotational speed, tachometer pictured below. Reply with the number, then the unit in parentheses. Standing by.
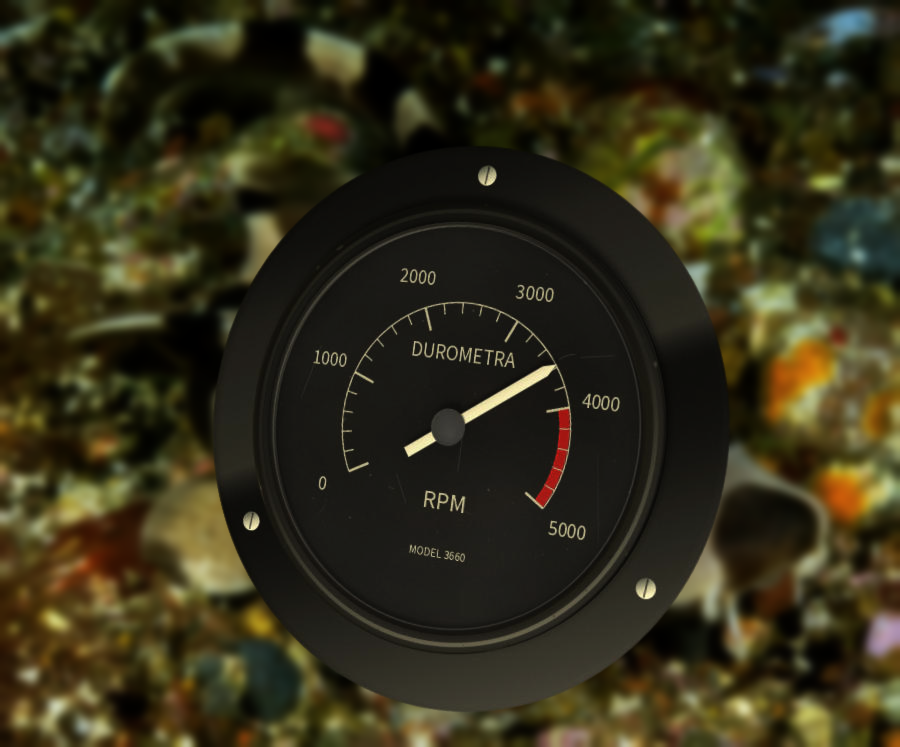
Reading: 3600 (rpm)
